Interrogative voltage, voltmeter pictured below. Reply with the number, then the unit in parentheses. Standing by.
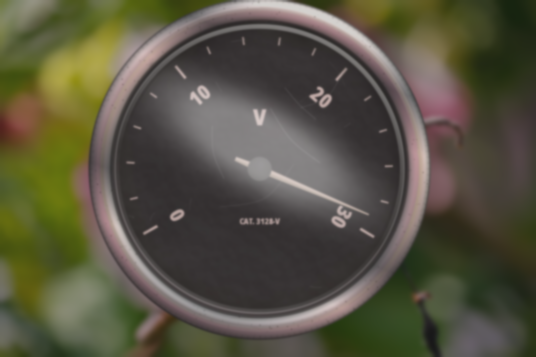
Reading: 29 (V)
